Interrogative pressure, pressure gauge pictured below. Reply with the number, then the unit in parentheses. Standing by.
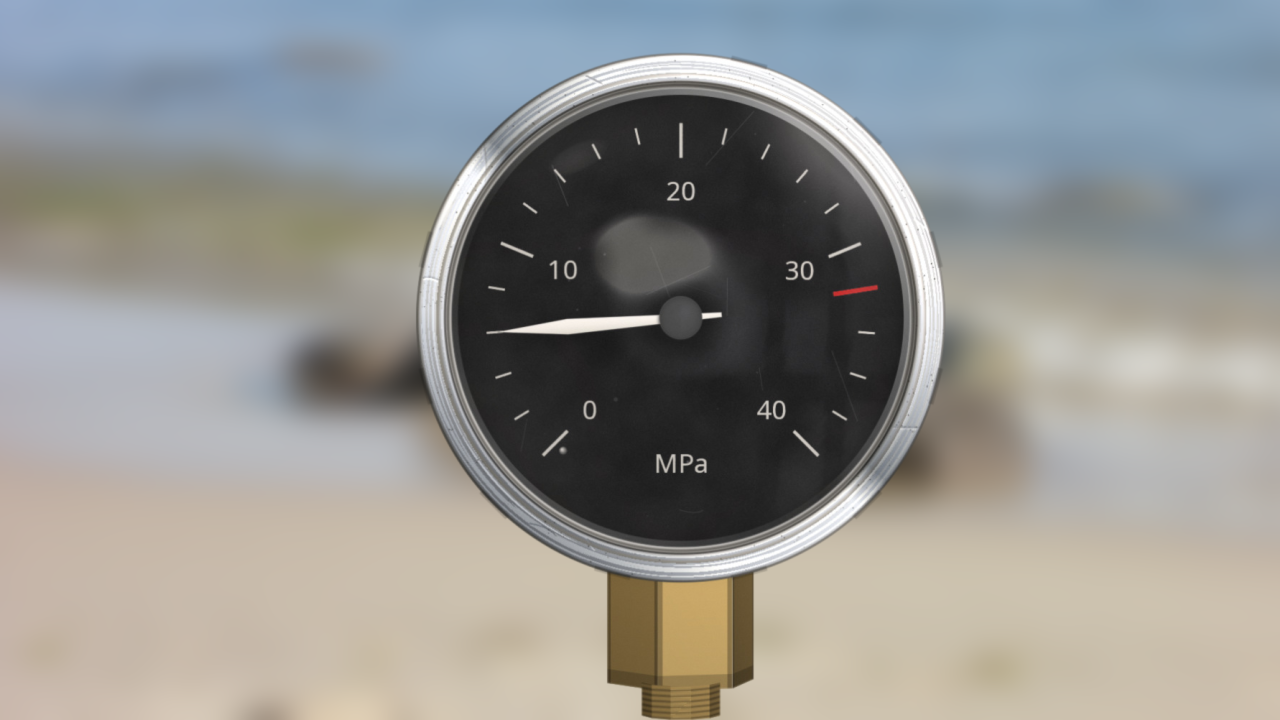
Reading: 6 (MPa)
